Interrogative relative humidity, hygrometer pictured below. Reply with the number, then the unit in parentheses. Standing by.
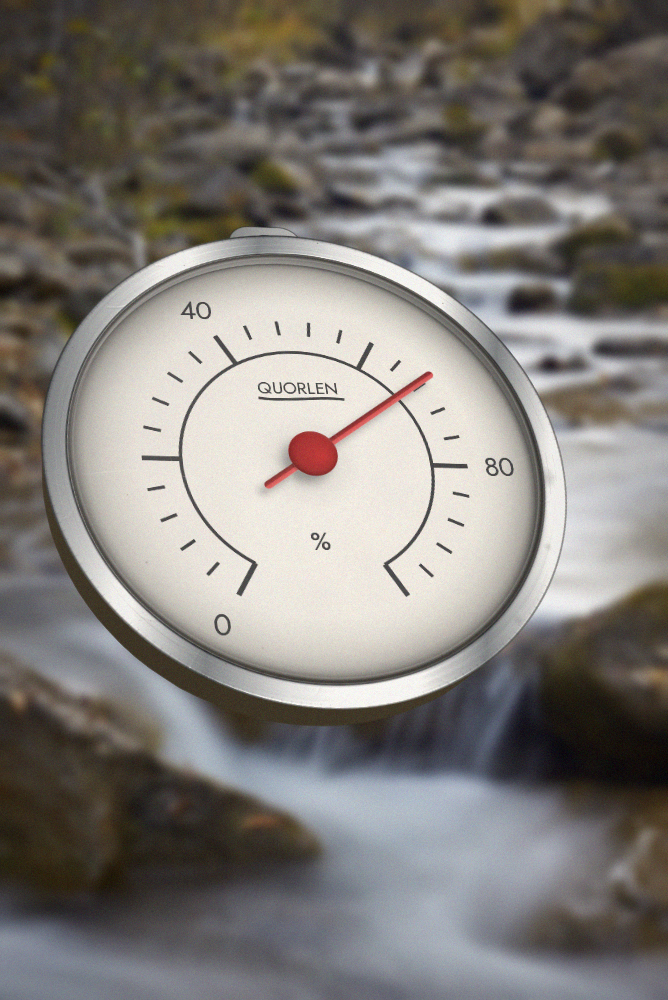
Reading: 68 (%)
